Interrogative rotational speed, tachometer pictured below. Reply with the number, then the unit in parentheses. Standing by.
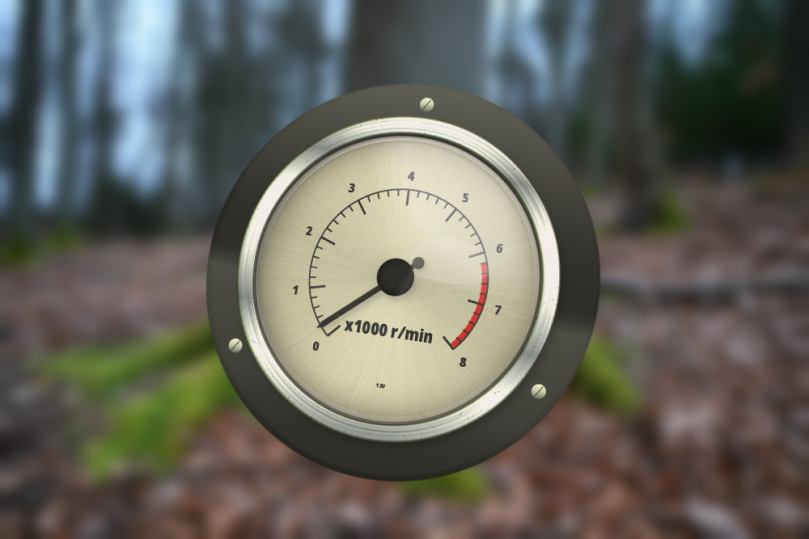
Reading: 200 (rpm)
